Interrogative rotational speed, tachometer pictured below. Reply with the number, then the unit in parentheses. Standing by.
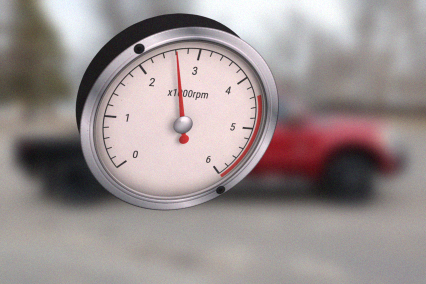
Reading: 2600 (rpm)
